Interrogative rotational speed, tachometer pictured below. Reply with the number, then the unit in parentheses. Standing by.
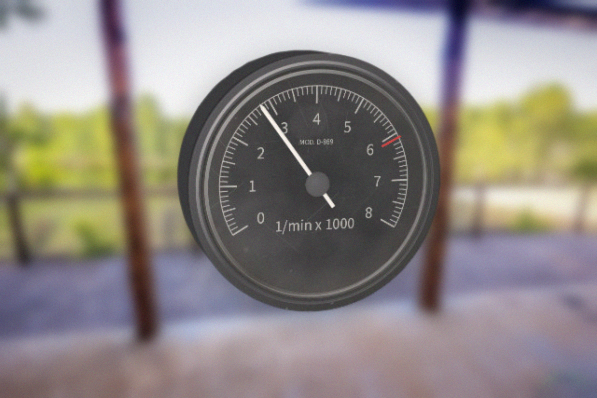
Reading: 2800 (rpm)
